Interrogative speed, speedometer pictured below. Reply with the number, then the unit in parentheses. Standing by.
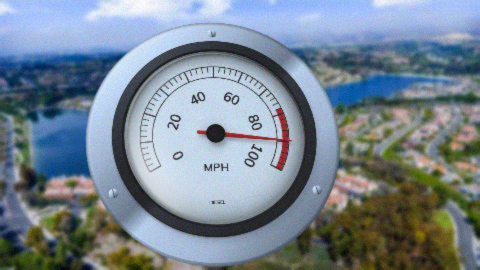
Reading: 90 (mph)
